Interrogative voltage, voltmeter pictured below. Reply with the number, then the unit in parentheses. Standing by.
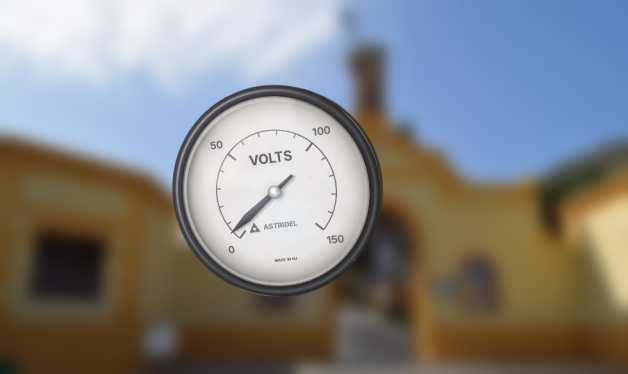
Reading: 5 (V)
